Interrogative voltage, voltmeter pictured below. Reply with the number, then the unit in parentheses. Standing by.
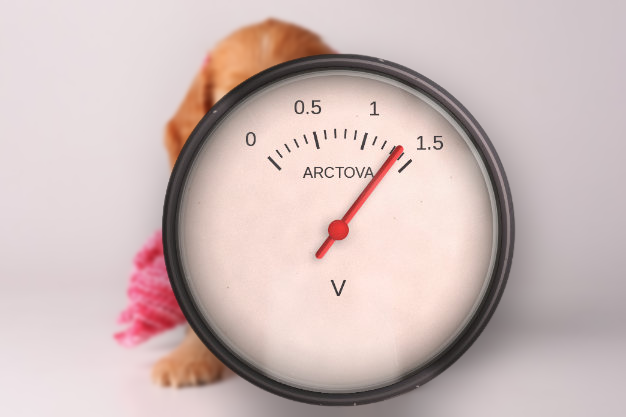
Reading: 1.35 (V)
